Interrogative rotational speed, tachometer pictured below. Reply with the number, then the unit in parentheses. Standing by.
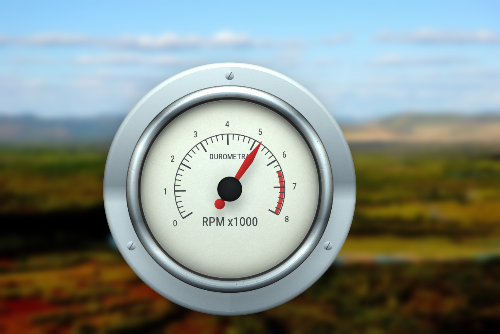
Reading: 5200 (rpm)
